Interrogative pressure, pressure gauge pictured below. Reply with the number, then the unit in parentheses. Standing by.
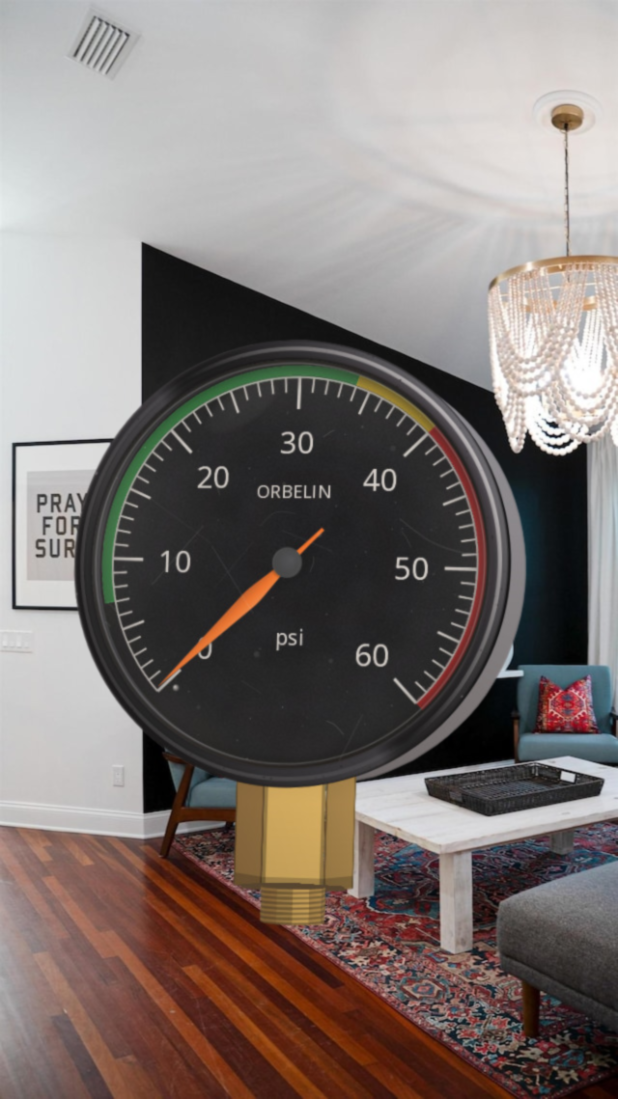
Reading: 0 (psi)
